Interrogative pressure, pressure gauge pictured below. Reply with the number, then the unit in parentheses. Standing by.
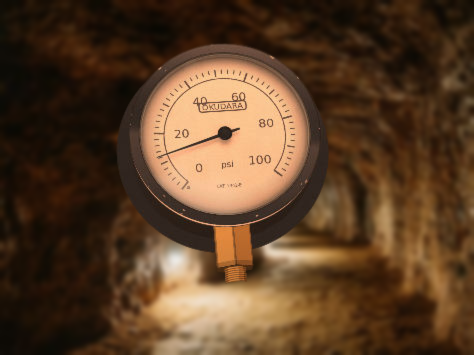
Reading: 12 (psi)
